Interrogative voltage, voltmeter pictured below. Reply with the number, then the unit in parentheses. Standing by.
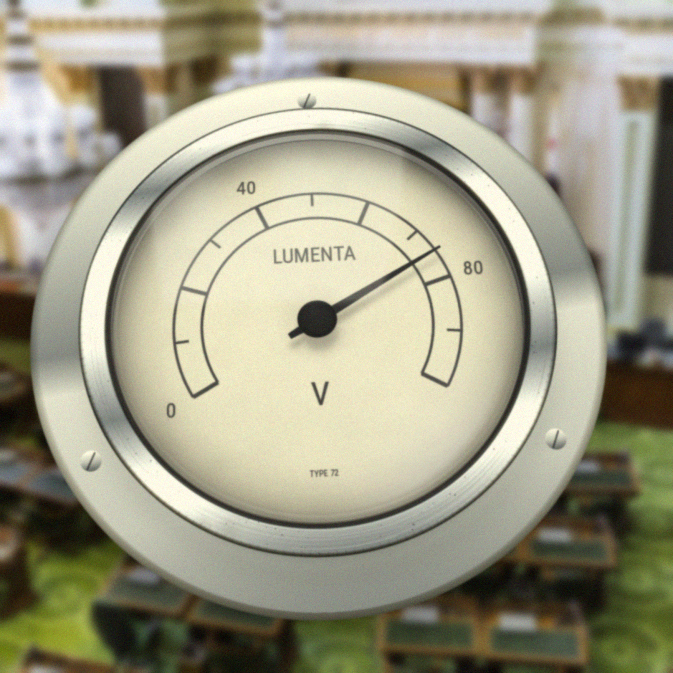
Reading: 75 (V)
